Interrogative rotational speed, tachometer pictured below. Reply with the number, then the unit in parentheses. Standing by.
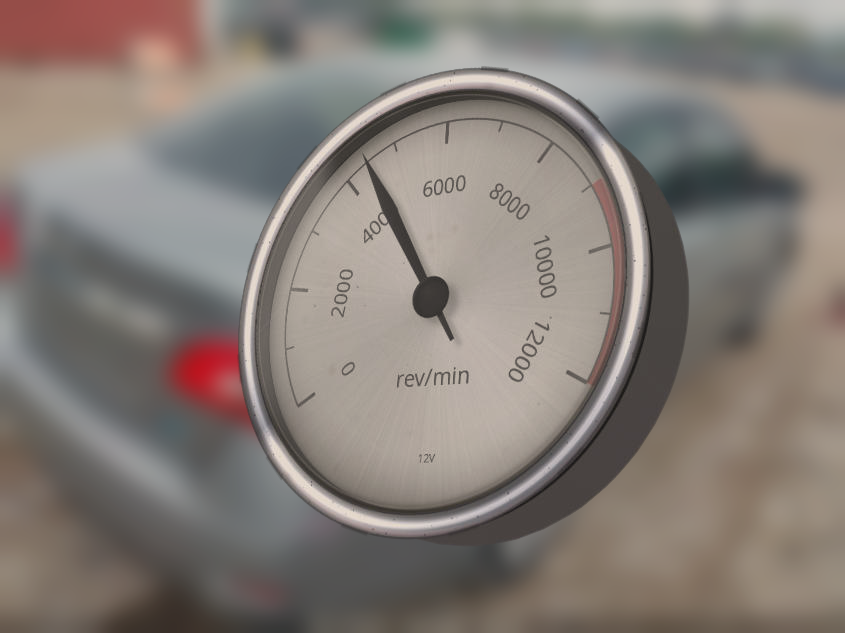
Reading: 4500 (rpm)
